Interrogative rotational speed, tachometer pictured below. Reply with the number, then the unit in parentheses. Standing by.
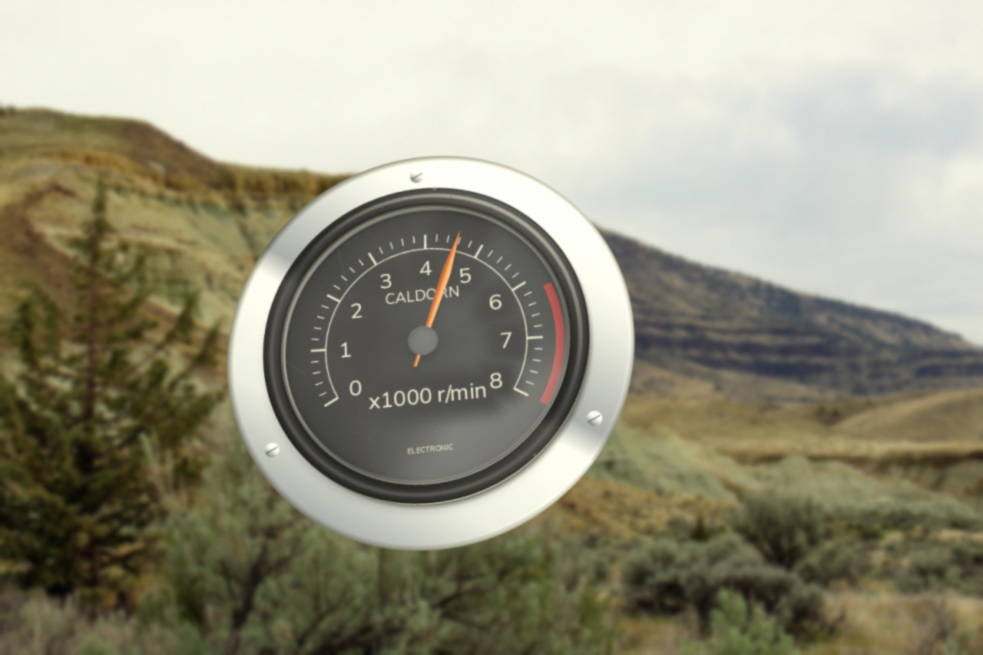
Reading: 4600 (rpm)
